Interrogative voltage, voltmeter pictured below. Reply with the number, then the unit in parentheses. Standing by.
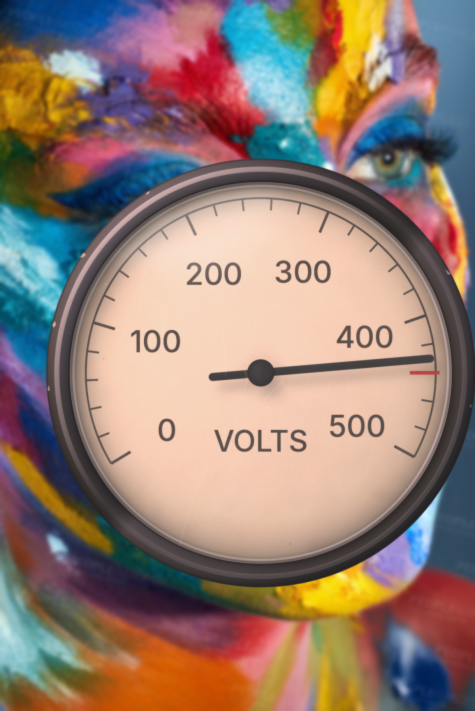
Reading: 430 (V)
